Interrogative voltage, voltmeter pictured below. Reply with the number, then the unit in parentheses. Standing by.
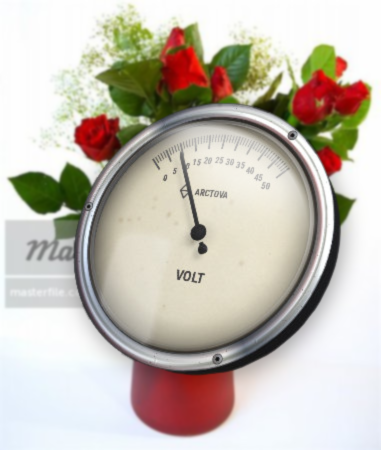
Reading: 10 (V)
